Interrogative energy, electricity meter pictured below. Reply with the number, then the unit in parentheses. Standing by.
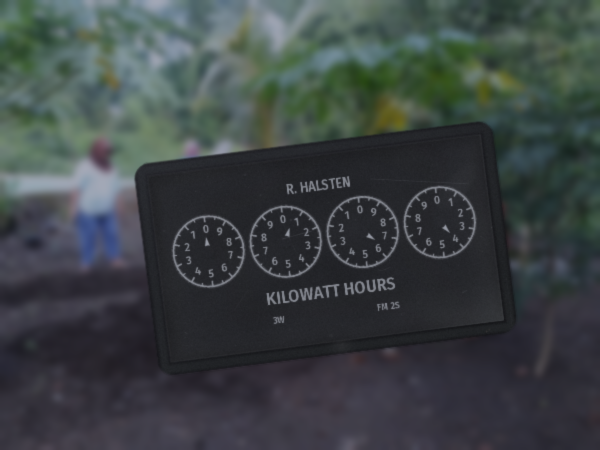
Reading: 64 (kWh)
